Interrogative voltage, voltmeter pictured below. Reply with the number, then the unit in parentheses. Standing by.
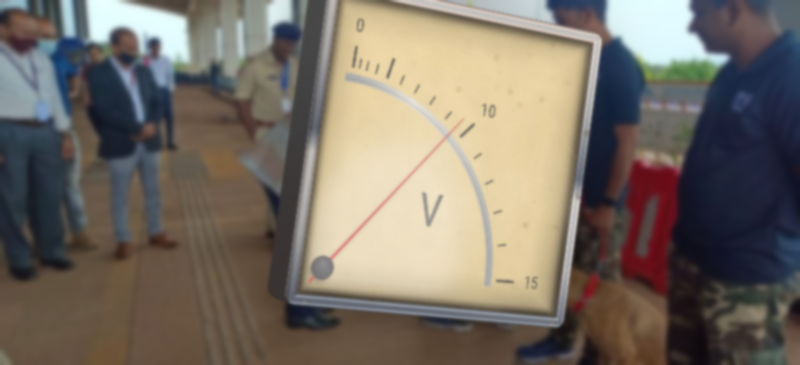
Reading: 9.5 (V)
